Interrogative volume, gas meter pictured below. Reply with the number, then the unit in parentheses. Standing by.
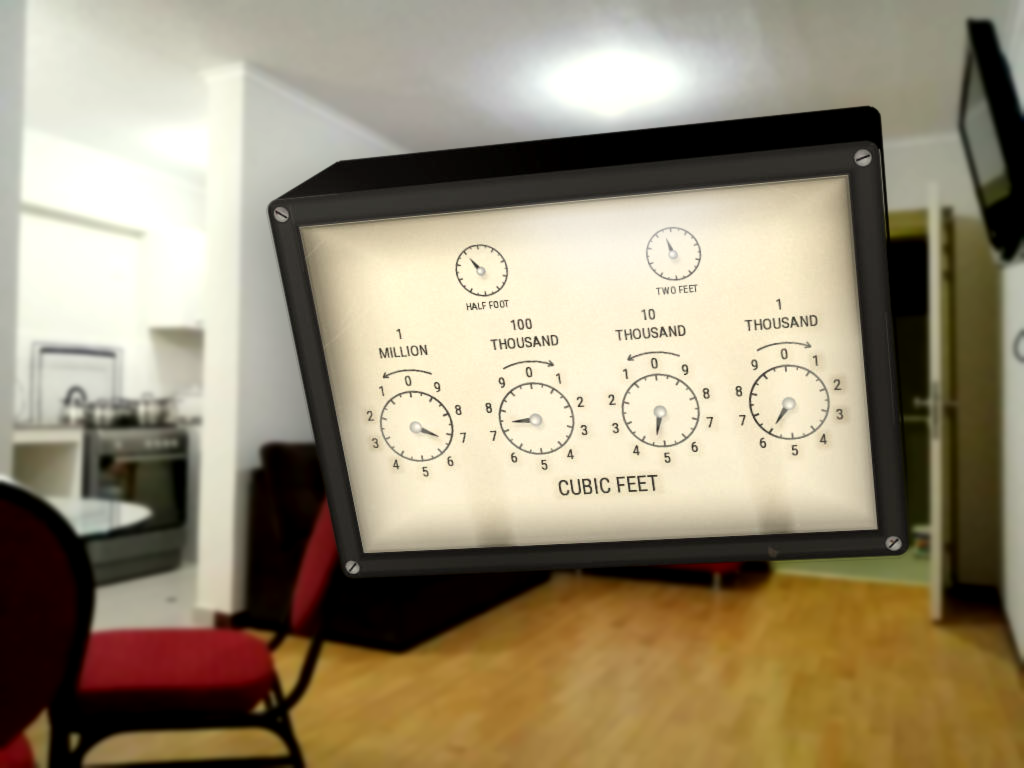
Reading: 674600 (ft³)
